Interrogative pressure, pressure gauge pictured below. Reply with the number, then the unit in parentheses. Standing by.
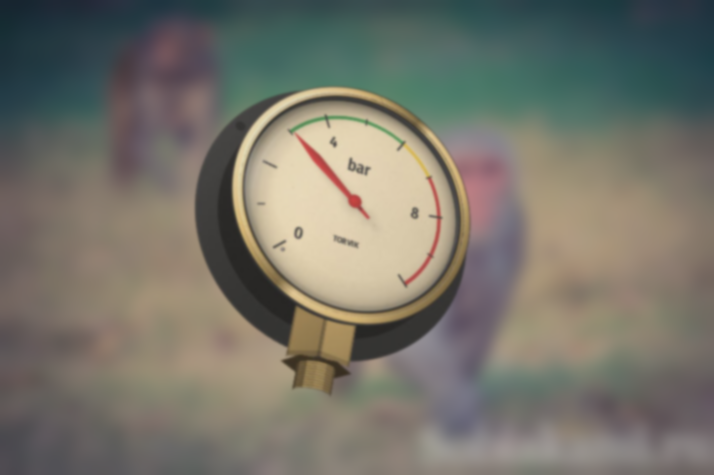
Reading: 3 (bar)
